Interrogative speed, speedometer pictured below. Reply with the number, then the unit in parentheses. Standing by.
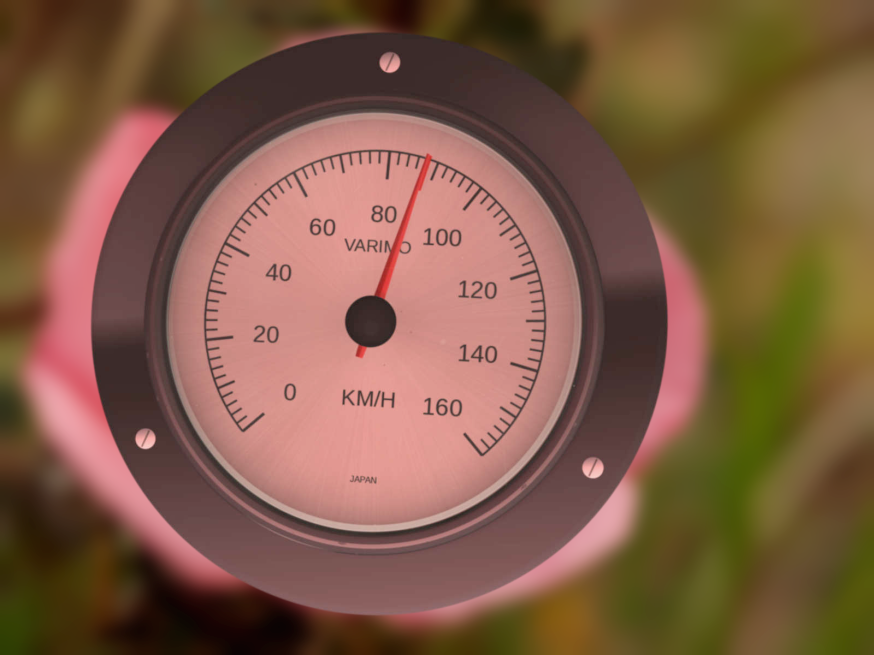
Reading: 88 (km/h)
